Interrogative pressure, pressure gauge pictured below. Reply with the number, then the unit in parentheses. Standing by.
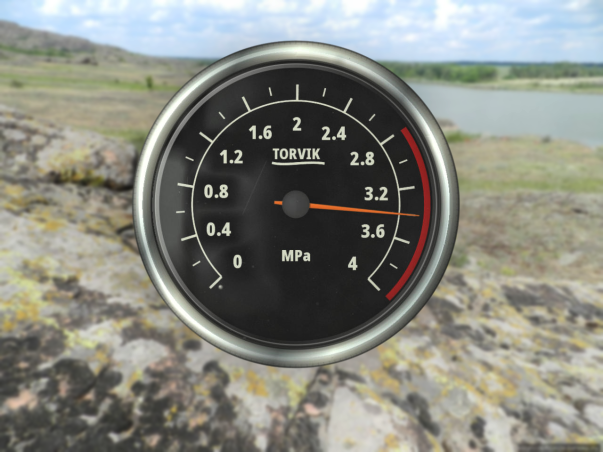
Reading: 3.4 (MPa)
